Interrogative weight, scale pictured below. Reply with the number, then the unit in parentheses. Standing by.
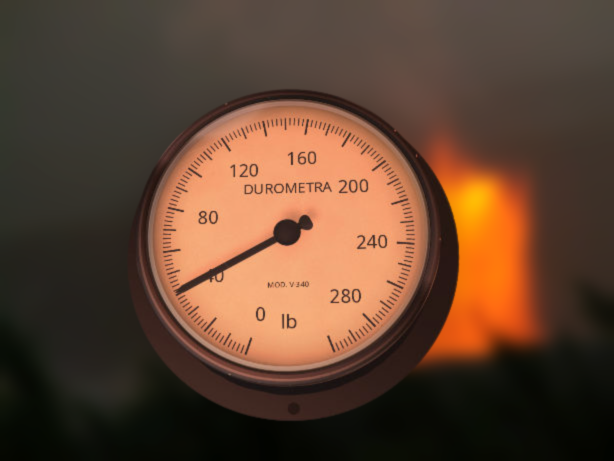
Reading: 40 (lb)
